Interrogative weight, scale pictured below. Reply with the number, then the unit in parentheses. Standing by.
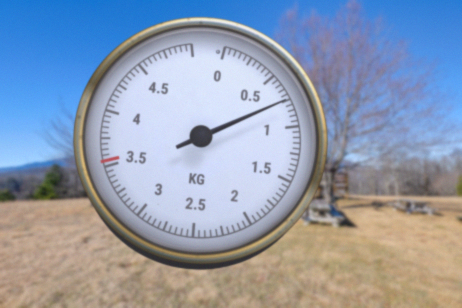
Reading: 0.75 (kg)
